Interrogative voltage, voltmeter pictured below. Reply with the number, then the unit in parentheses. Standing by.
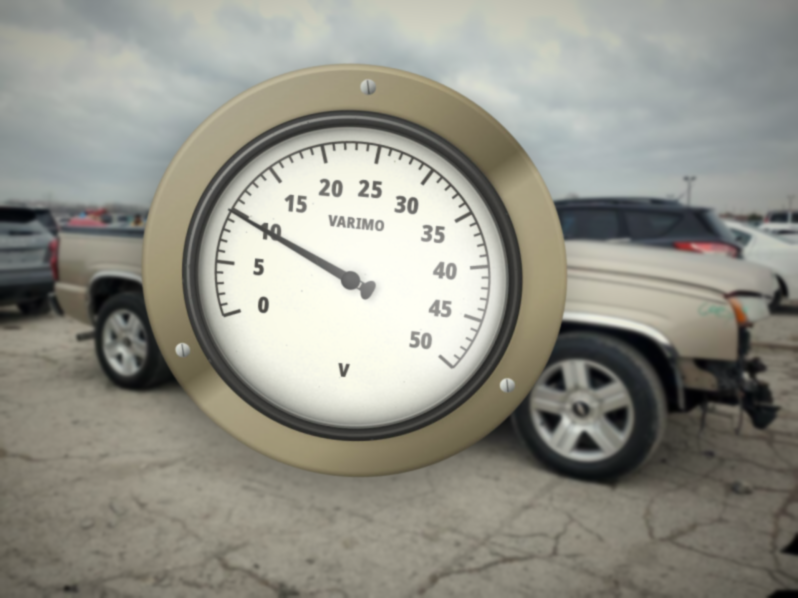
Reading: 10 (V)
